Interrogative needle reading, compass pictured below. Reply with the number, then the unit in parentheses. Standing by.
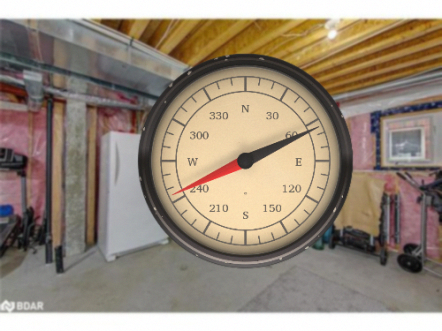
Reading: 245 (°)
